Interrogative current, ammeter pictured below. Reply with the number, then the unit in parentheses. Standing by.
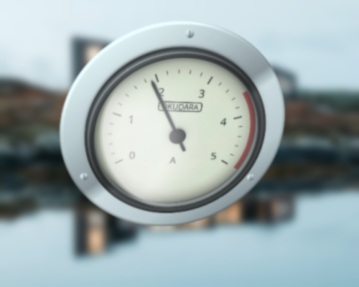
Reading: 1.9 (A)
